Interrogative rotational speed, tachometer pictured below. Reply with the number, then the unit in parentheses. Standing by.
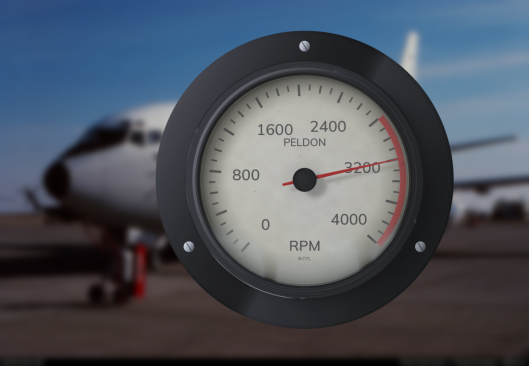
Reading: 3200 (rpm)
